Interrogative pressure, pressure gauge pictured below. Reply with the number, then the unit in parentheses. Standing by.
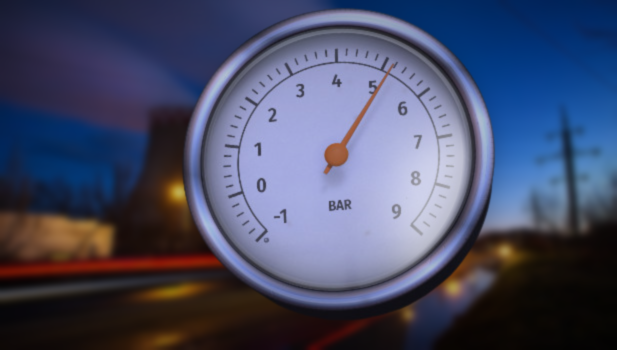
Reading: 5.2 (bar)
